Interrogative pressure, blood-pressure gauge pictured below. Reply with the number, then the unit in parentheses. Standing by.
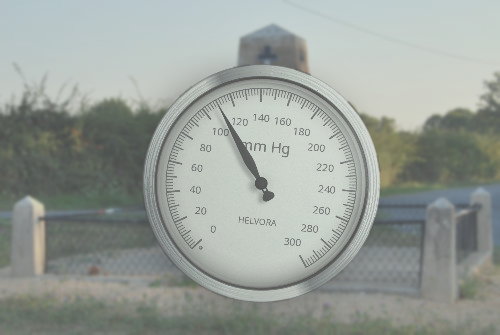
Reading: 110 (mmHg)
